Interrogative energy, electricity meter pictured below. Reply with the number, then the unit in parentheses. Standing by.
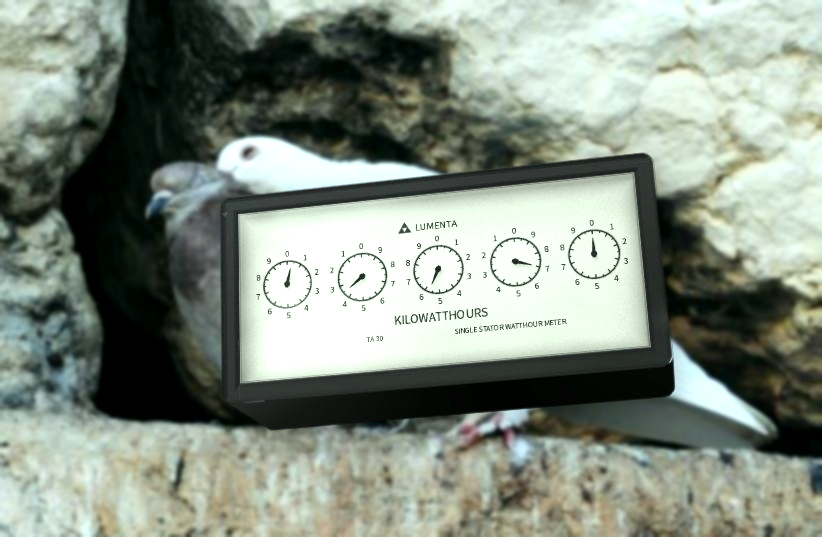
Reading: 3570 (kWh)
